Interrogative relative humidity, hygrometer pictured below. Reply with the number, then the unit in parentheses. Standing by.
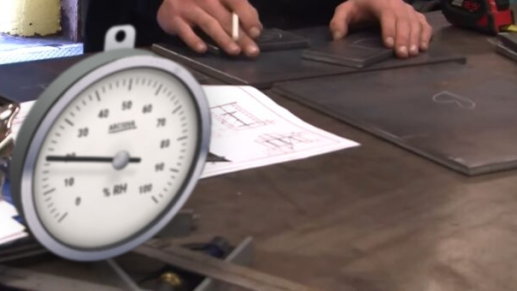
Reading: 20 (%)
